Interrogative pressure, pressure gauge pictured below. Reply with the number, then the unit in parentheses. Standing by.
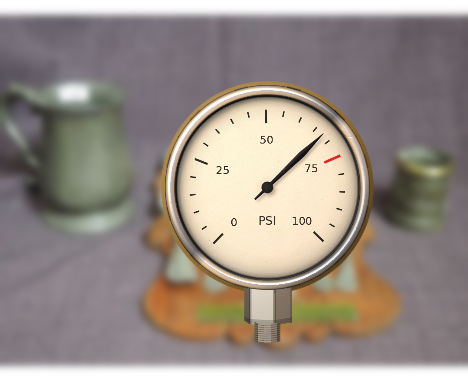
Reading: 67.5 (psi)
